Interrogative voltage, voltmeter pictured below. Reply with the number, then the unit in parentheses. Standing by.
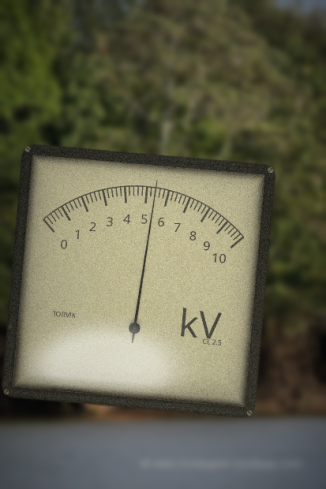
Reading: 5.4 (kV)
